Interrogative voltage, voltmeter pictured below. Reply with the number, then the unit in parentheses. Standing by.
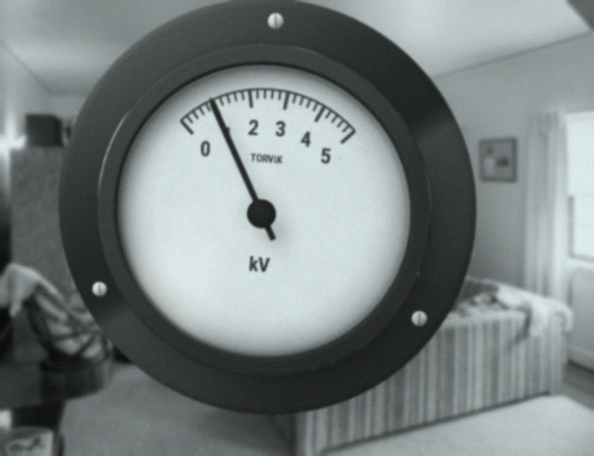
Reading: 1 (kV)
